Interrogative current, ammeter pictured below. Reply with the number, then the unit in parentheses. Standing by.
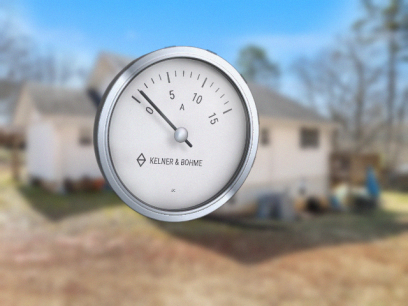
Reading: 1 (A)
